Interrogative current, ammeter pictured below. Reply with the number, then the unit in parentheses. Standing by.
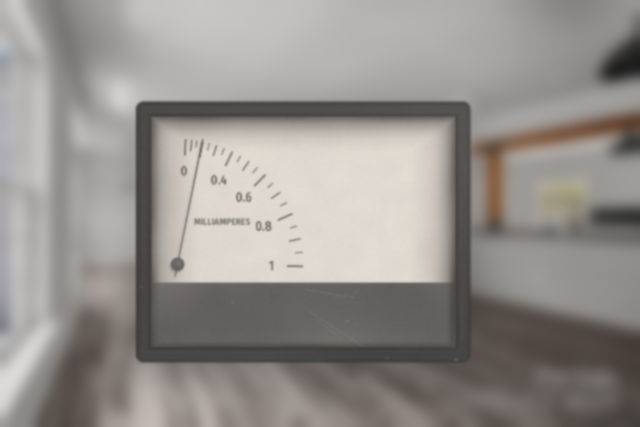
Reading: 0.2 (mA)
